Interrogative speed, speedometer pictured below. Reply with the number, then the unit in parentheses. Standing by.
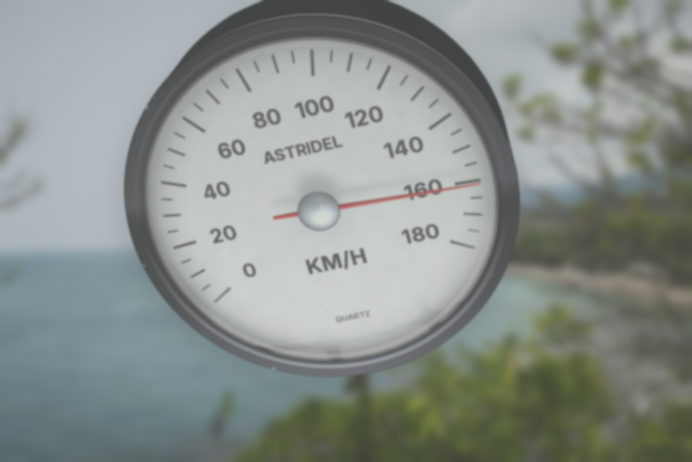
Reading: 160 (km/h)
